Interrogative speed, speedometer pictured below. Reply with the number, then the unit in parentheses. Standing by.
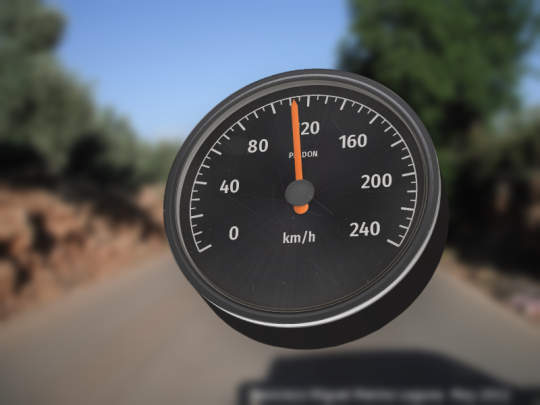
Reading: 112.5 (km/h)
